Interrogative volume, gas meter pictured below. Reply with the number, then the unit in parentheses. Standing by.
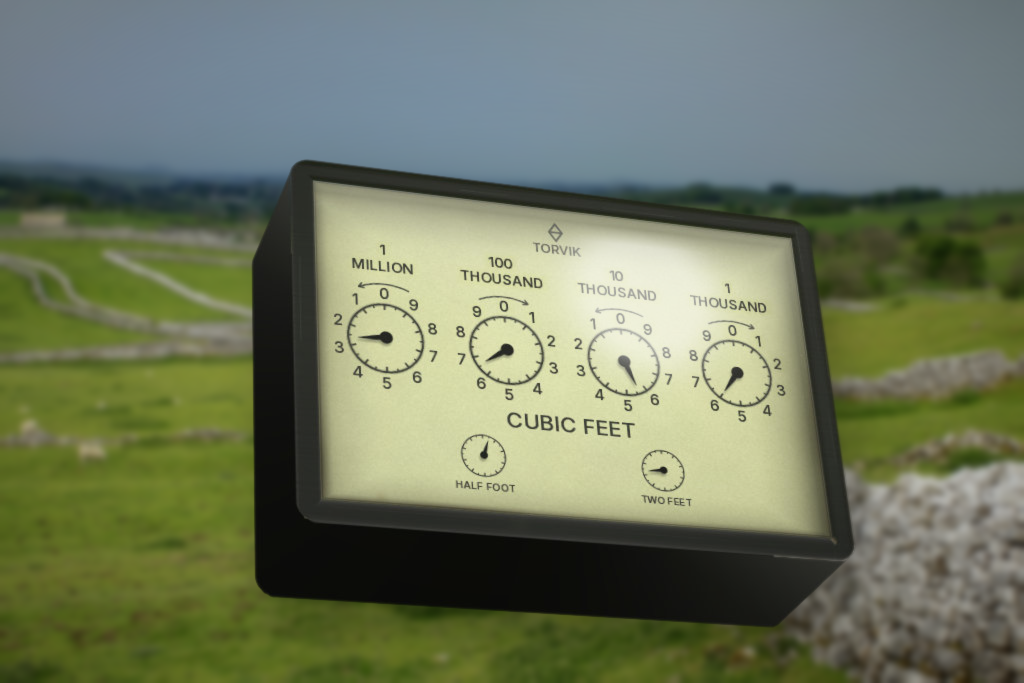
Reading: 265600 (ft³)
